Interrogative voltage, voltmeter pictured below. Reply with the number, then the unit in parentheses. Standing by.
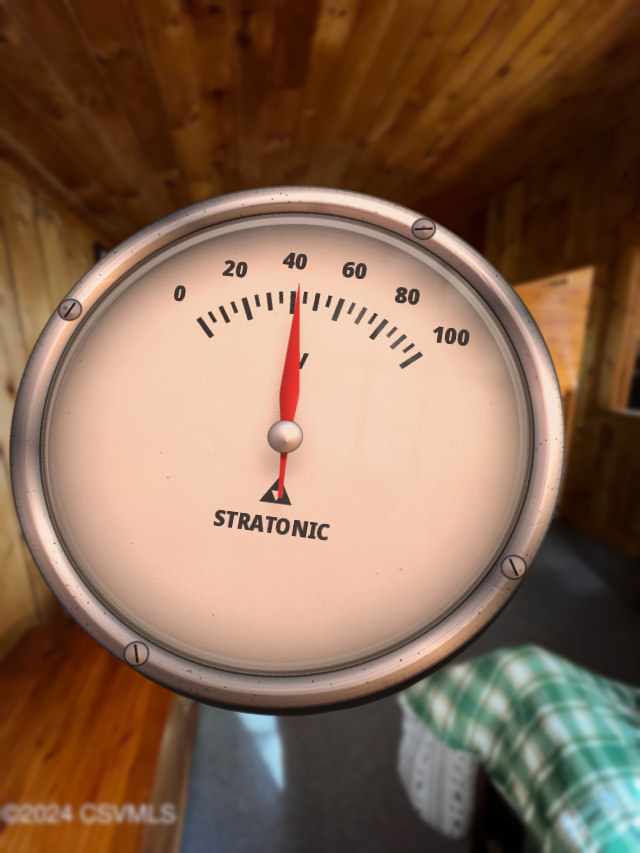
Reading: 42.5 (V)
